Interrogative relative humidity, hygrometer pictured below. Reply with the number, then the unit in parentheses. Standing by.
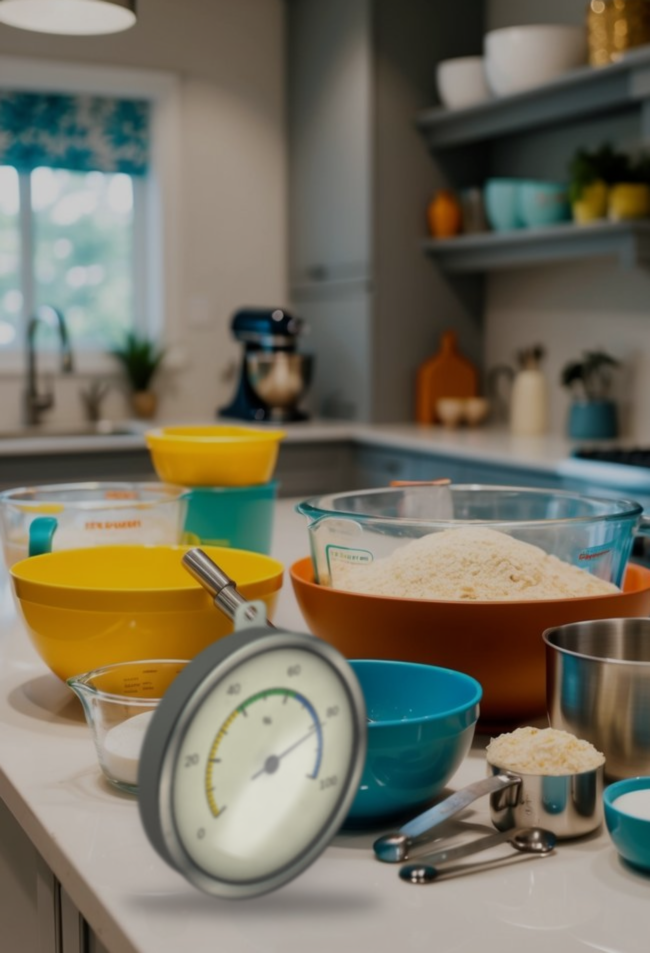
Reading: 80 (%)
